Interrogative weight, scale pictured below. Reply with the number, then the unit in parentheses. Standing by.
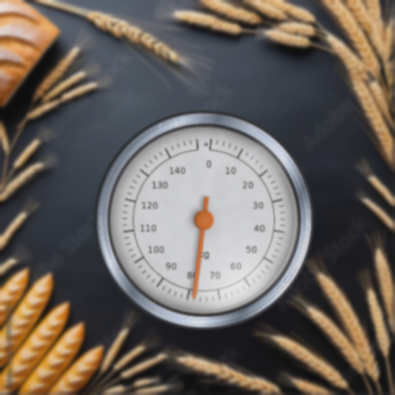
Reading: 78 (kg)
